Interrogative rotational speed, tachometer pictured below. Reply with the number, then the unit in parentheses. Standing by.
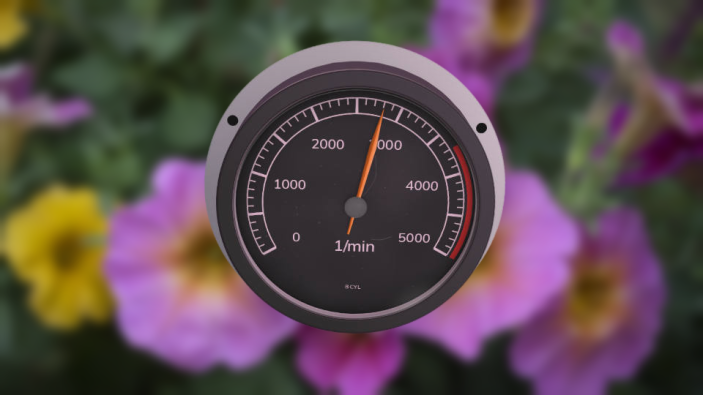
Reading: 2800 (rpm)
